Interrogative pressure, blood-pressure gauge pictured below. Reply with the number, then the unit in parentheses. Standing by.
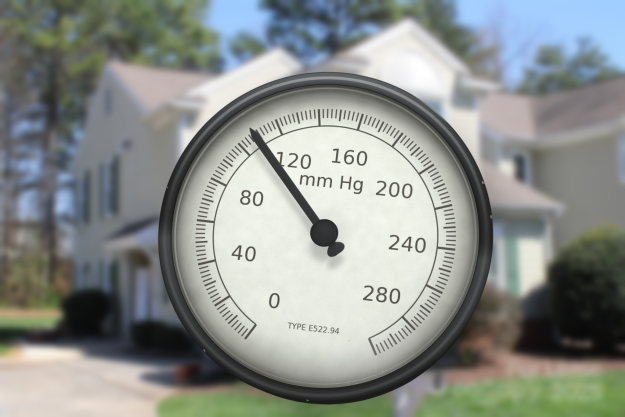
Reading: 108 (mmHg)
